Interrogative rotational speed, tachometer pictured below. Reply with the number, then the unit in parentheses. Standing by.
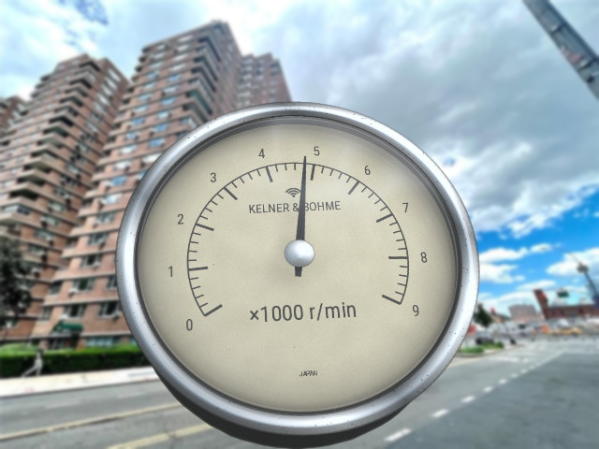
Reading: 4800 (rpm)
